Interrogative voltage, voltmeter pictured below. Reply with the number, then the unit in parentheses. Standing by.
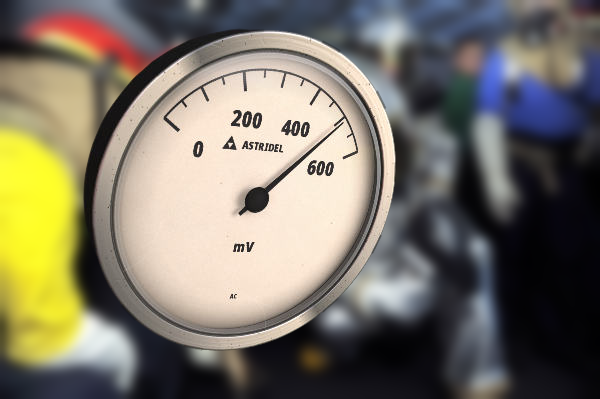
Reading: 500 (mV)
